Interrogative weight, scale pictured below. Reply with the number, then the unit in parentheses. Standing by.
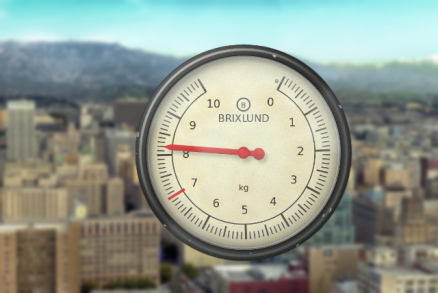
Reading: 8.2 (kg)
